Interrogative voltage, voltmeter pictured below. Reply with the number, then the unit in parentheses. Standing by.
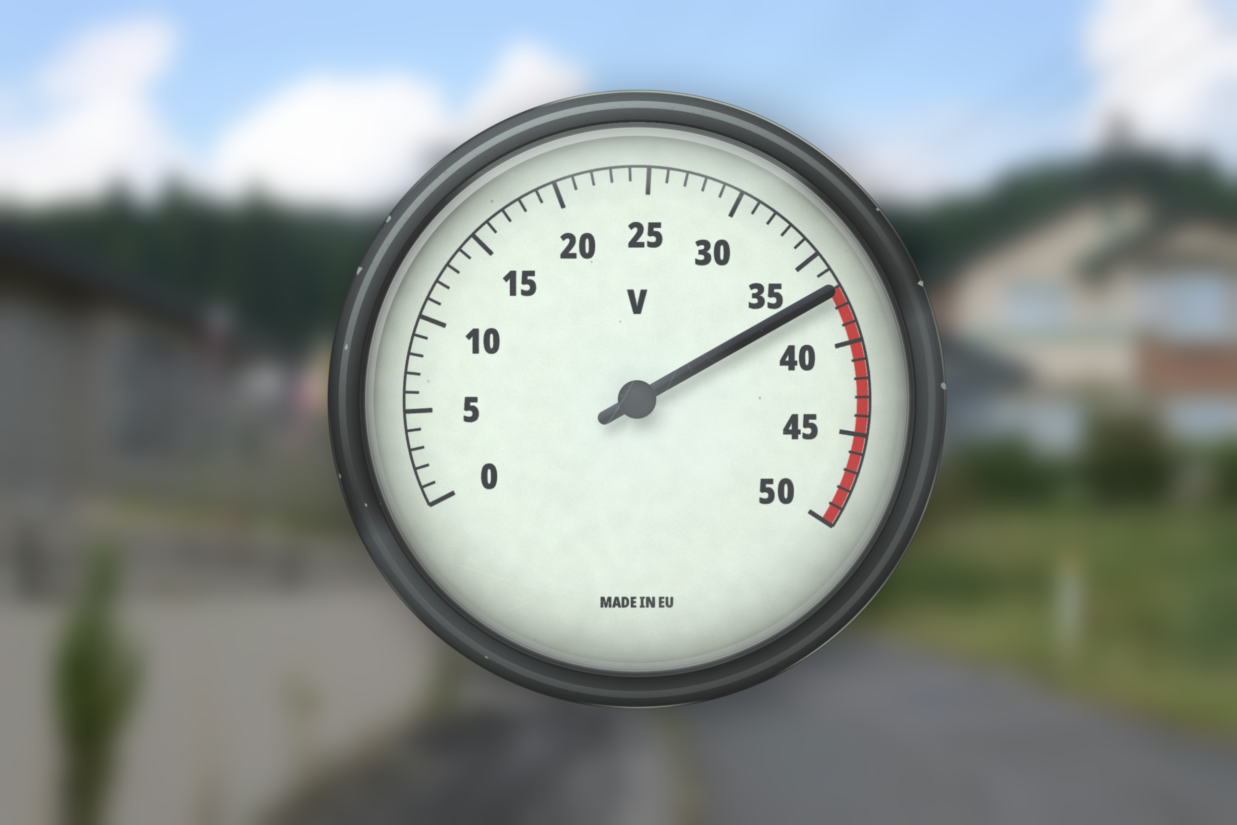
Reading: 37 (V)
